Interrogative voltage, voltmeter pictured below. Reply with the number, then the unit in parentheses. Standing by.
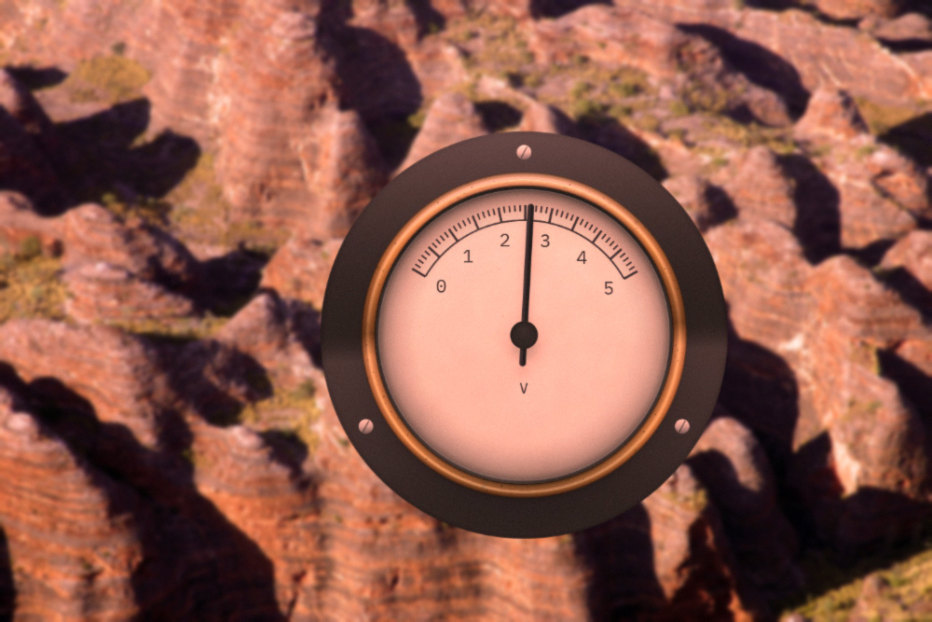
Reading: 2.6 (V)
